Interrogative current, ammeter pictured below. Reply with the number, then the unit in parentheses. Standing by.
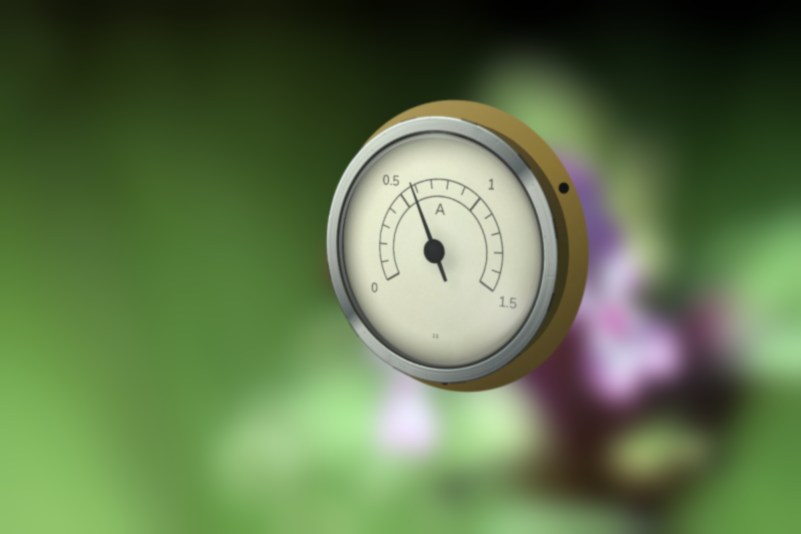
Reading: 0.6 (A)
